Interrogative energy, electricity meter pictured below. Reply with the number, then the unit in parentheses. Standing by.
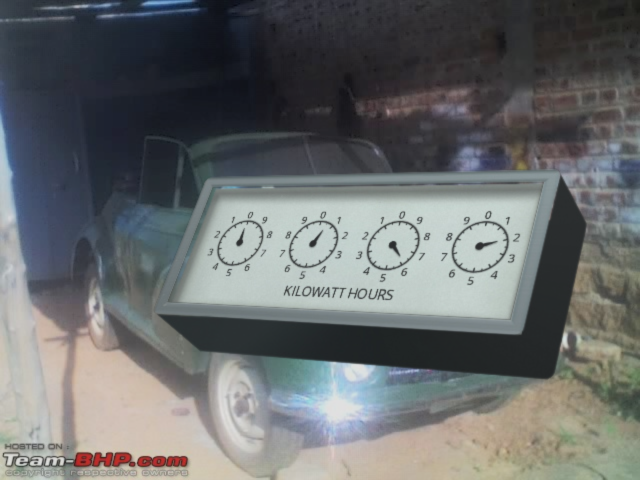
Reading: 62 (kWh)
